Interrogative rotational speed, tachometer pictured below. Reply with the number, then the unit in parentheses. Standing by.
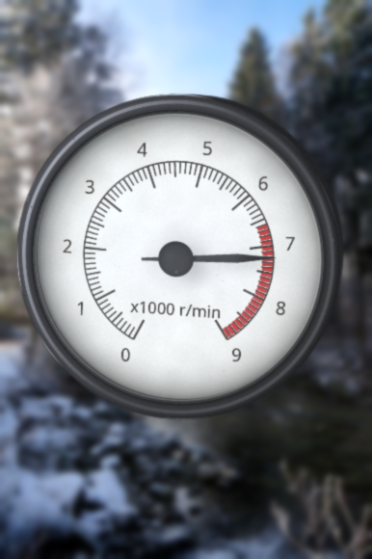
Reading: 7200 (rpm)
